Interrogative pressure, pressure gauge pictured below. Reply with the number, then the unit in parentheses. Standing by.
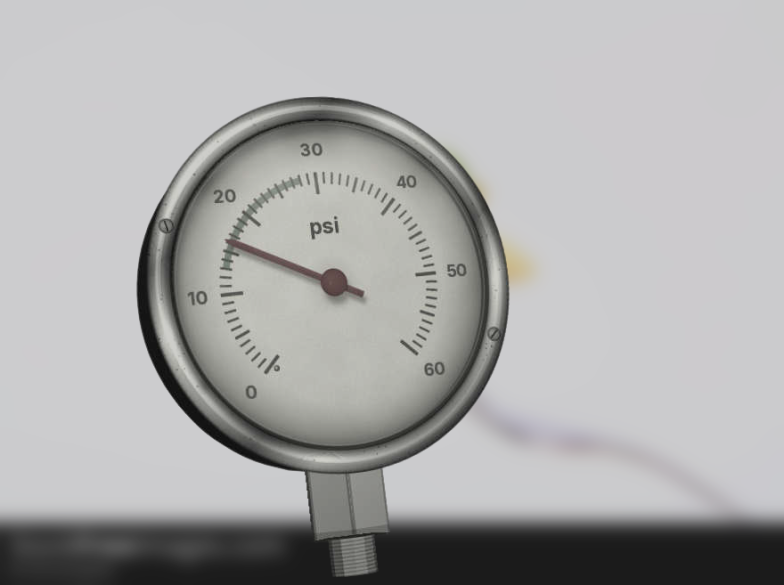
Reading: 16 (psi)
